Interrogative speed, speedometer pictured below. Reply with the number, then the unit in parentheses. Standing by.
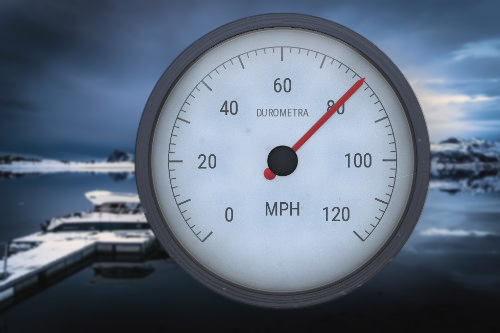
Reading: 80 (mph)
